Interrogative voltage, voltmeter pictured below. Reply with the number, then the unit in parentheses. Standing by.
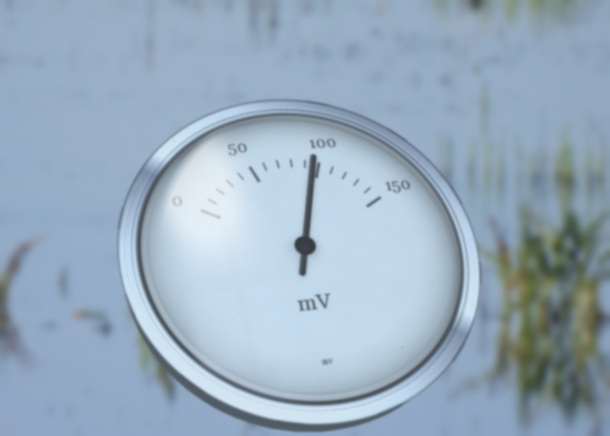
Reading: 95 (mV)
